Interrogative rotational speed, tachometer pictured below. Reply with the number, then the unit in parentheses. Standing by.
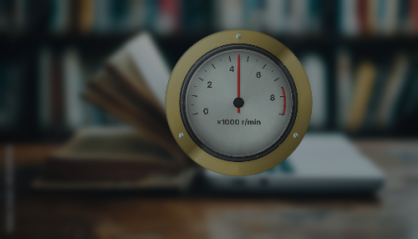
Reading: 4500 (rpm)
